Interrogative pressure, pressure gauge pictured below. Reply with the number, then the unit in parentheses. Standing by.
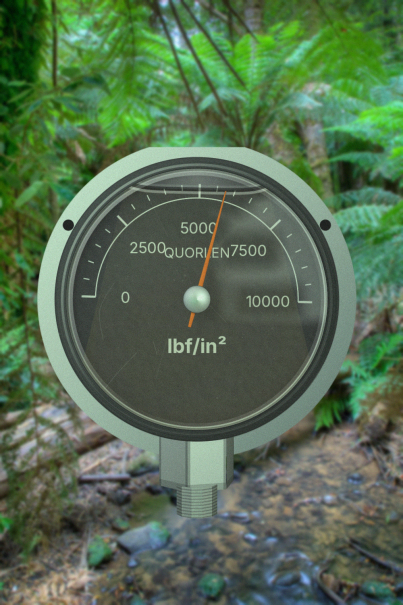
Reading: 5750 (psi)
